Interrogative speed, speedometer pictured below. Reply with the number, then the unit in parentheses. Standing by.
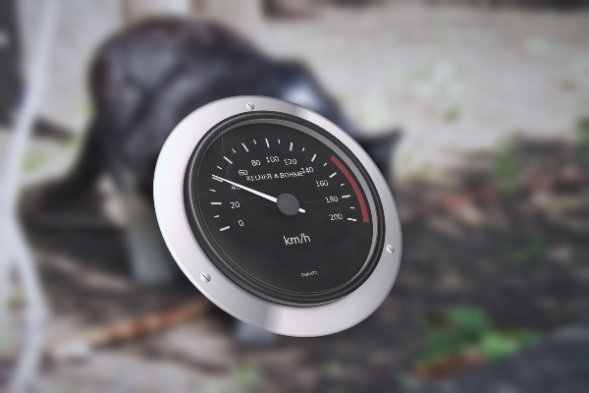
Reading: 40 (km/h)
